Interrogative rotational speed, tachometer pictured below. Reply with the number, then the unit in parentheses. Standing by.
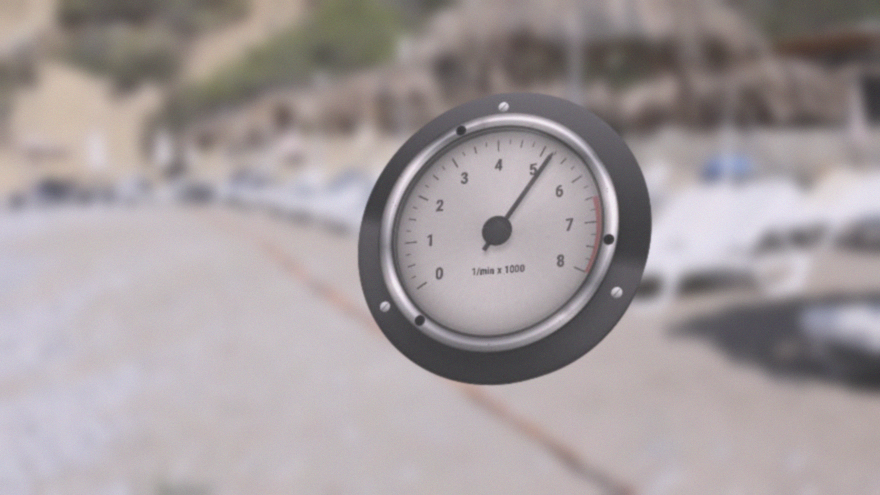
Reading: 5250 (rpm)
